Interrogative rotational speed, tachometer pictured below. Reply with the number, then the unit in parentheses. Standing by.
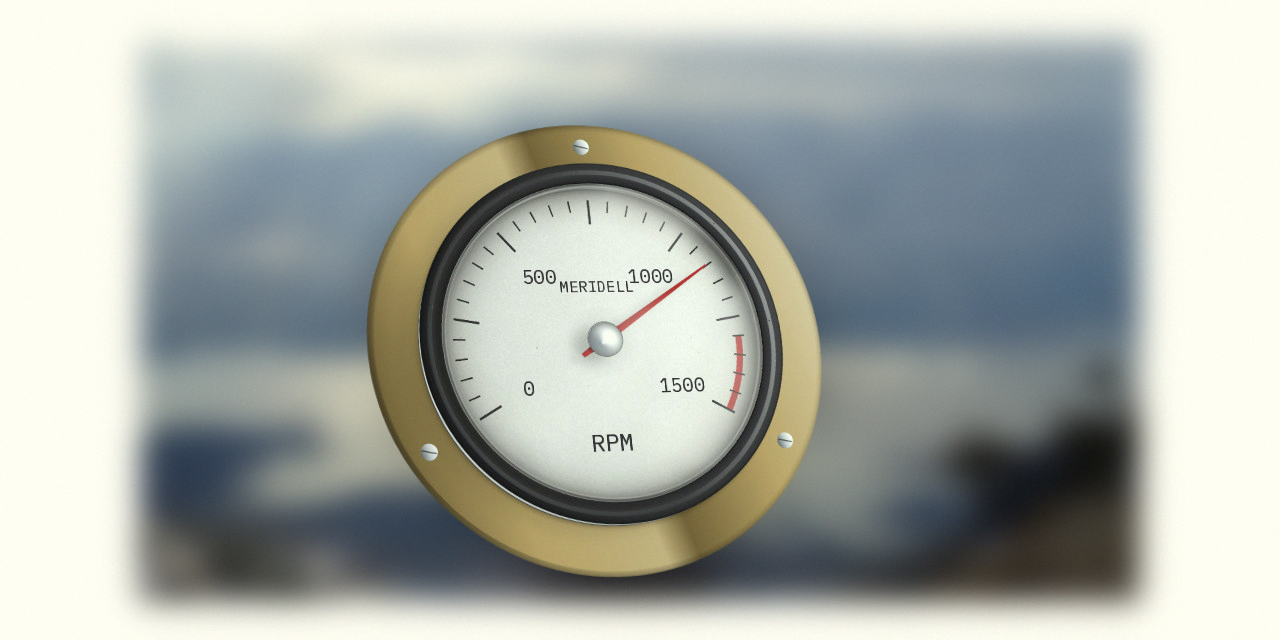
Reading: 1100 (rpm)
